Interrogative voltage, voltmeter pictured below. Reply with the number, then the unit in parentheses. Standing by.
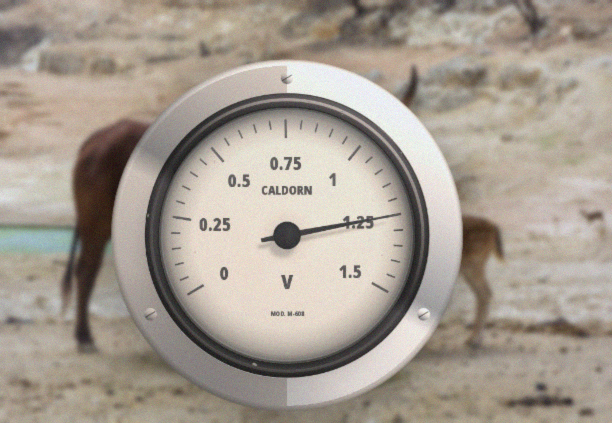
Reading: 1.25 (V)
